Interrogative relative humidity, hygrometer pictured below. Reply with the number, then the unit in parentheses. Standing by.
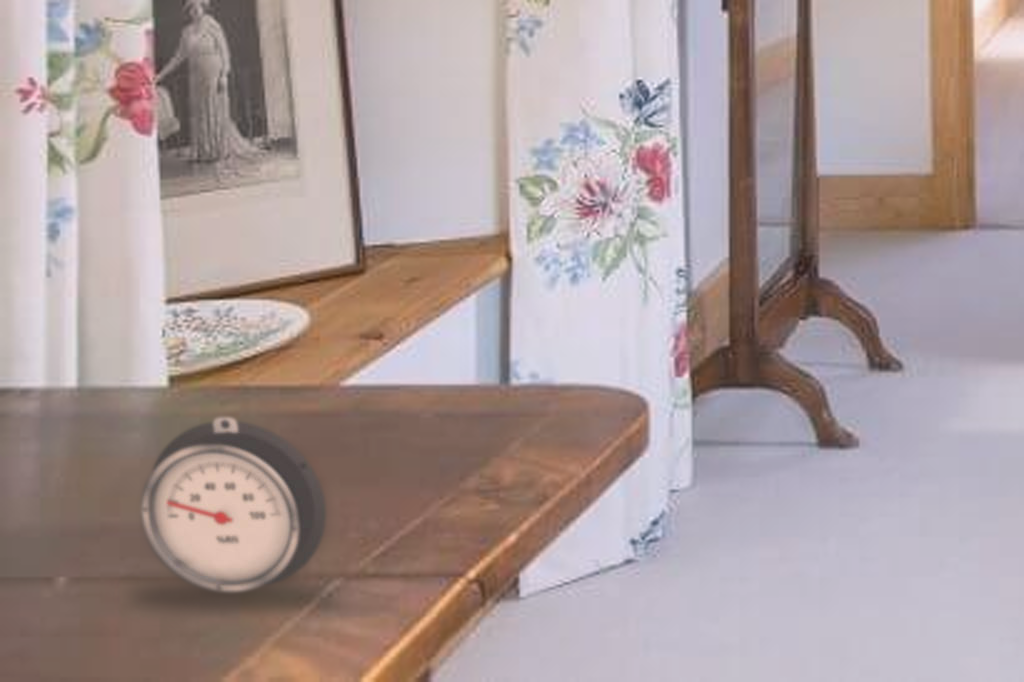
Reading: 10 (%)
